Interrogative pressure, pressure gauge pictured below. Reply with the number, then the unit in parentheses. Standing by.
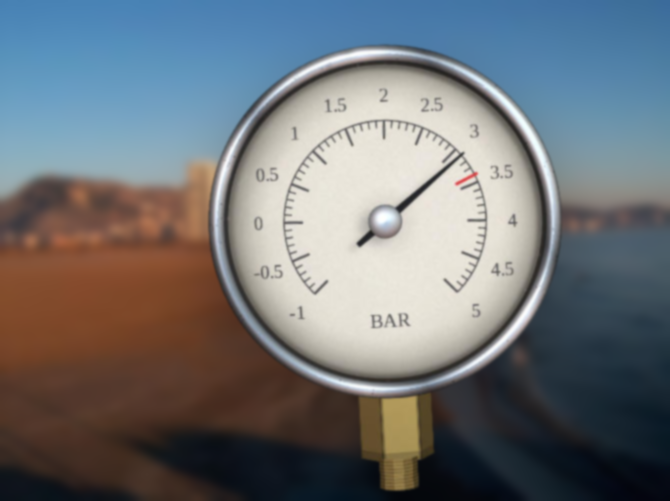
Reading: 3.1 (bar)
